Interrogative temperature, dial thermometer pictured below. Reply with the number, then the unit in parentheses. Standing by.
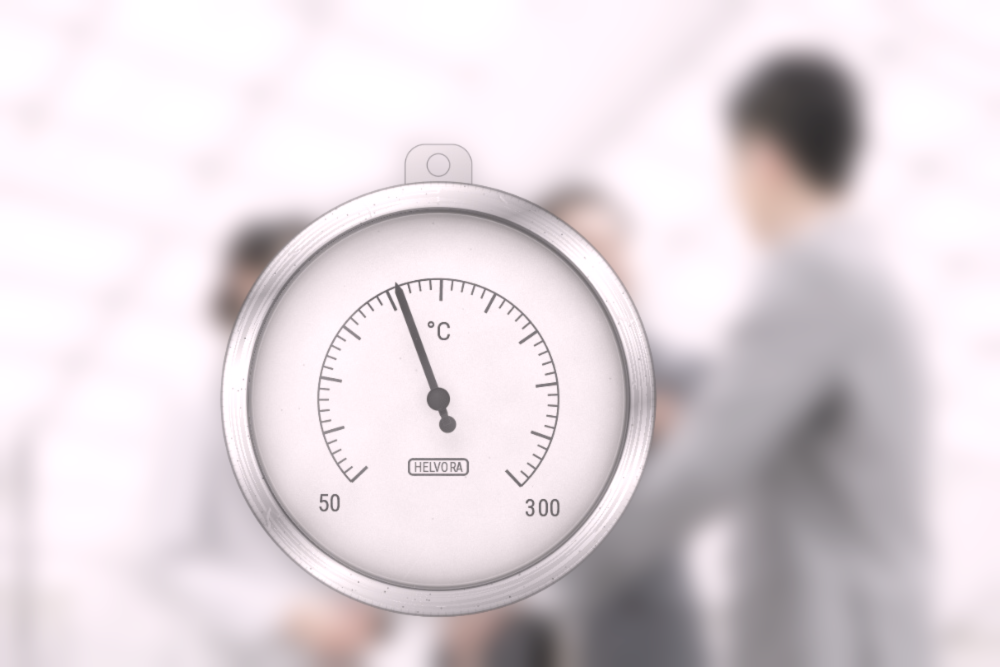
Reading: 155 (°C)
